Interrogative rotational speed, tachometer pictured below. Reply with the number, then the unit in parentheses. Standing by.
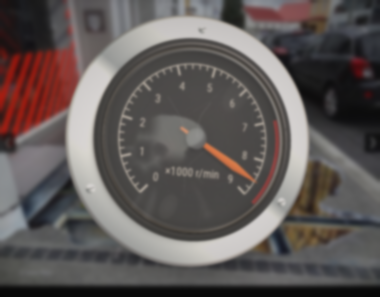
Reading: 8600 (rpm)
